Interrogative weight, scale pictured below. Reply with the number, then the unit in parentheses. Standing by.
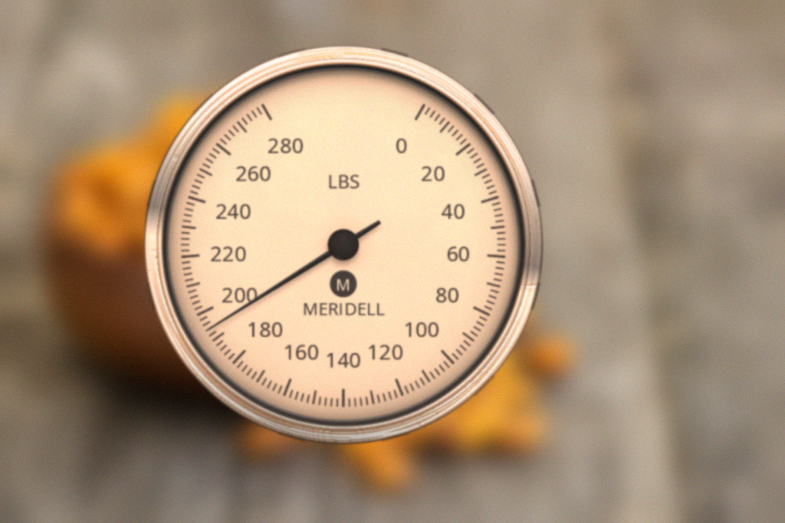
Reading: 194 (lb)
